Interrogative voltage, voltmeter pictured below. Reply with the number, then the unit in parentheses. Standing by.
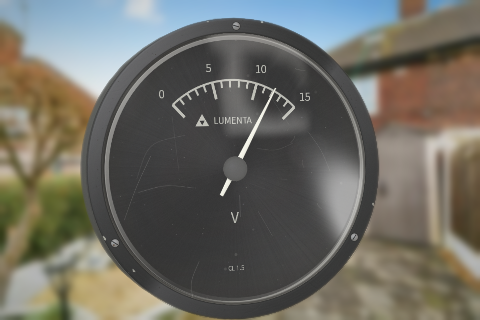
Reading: 12 (V)
